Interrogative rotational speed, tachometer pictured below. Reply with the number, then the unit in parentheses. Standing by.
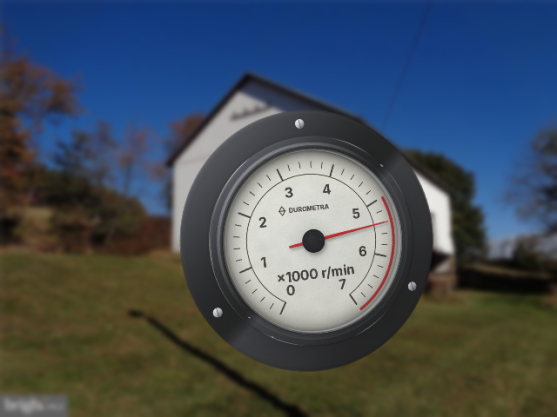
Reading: 5400 (rpm)
